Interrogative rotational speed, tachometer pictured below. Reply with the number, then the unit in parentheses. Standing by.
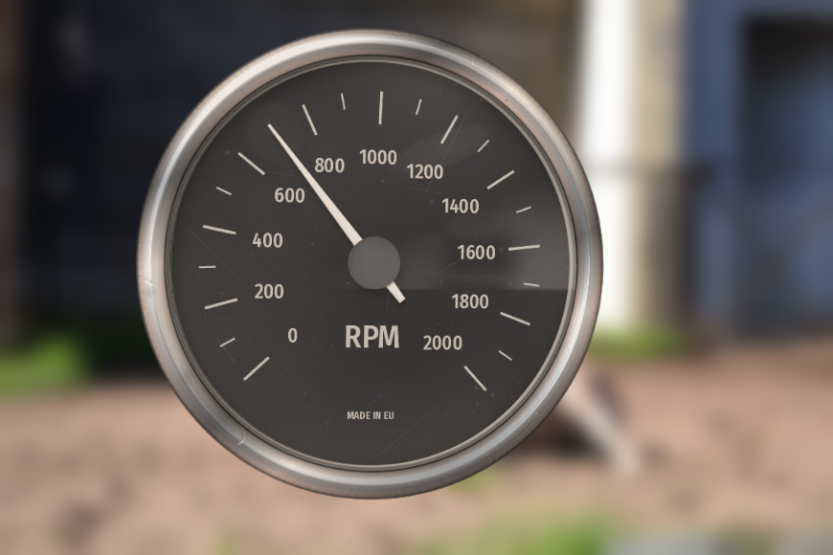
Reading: 700 (rpm)
